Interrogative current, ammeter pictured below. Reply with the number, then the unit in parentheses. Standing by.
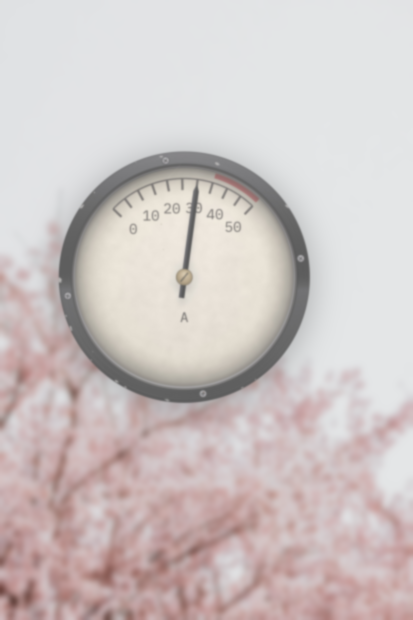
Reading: 30 (A)
